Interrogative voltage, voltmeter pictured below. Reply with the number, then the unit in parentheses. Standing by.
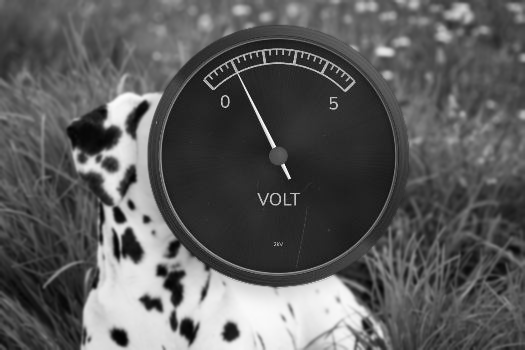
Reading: 1 (V)
